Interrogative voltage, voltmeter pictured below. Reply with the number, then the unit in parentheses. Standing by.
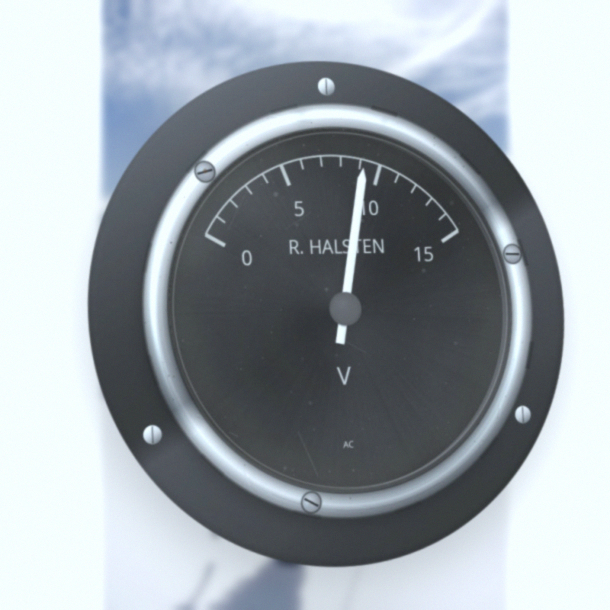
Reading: 9 (V)
